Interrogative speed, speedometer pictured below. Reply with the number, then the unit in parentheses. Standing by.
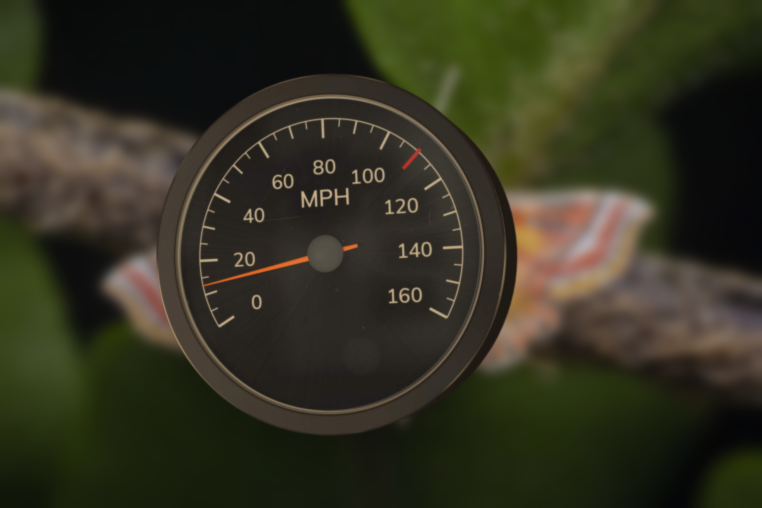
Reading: 12.5 (mph)
